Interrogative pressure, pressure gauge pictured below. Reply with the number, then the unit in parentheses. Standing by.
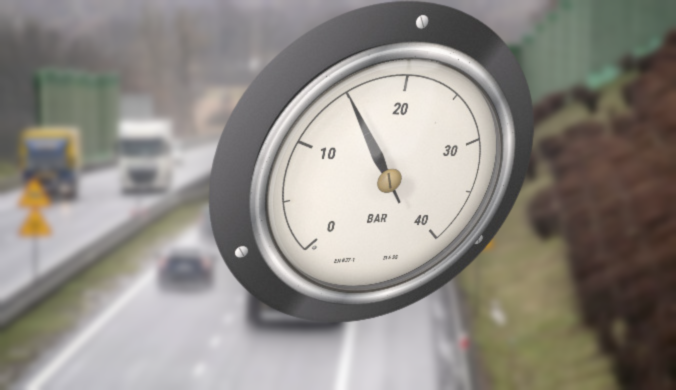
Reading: 15 (bar)
